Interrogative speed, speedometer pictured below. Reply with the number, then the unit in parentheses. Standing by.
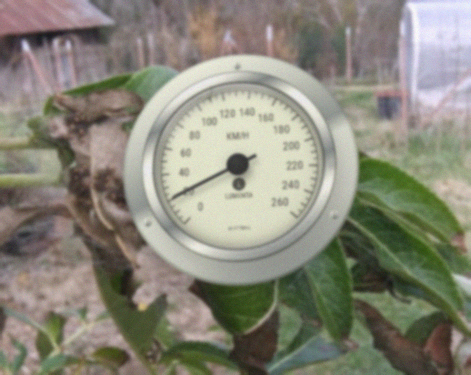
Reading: 20 (km/h)
